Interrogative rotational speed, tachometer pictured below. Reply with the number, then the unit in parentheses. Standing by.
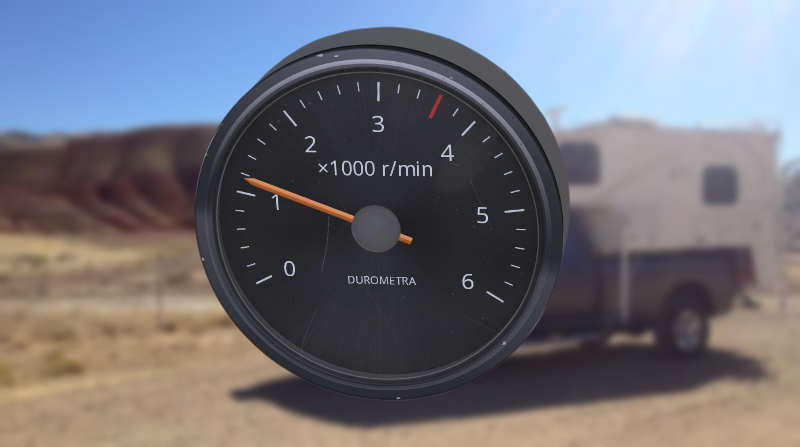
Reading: 1200 (rpm)
